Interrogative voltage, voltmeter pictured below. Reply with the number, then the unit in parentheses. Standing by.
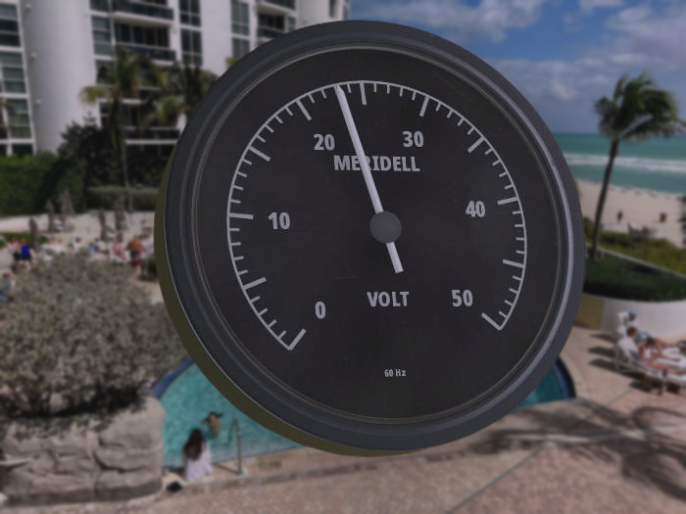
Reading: 23 (V)
